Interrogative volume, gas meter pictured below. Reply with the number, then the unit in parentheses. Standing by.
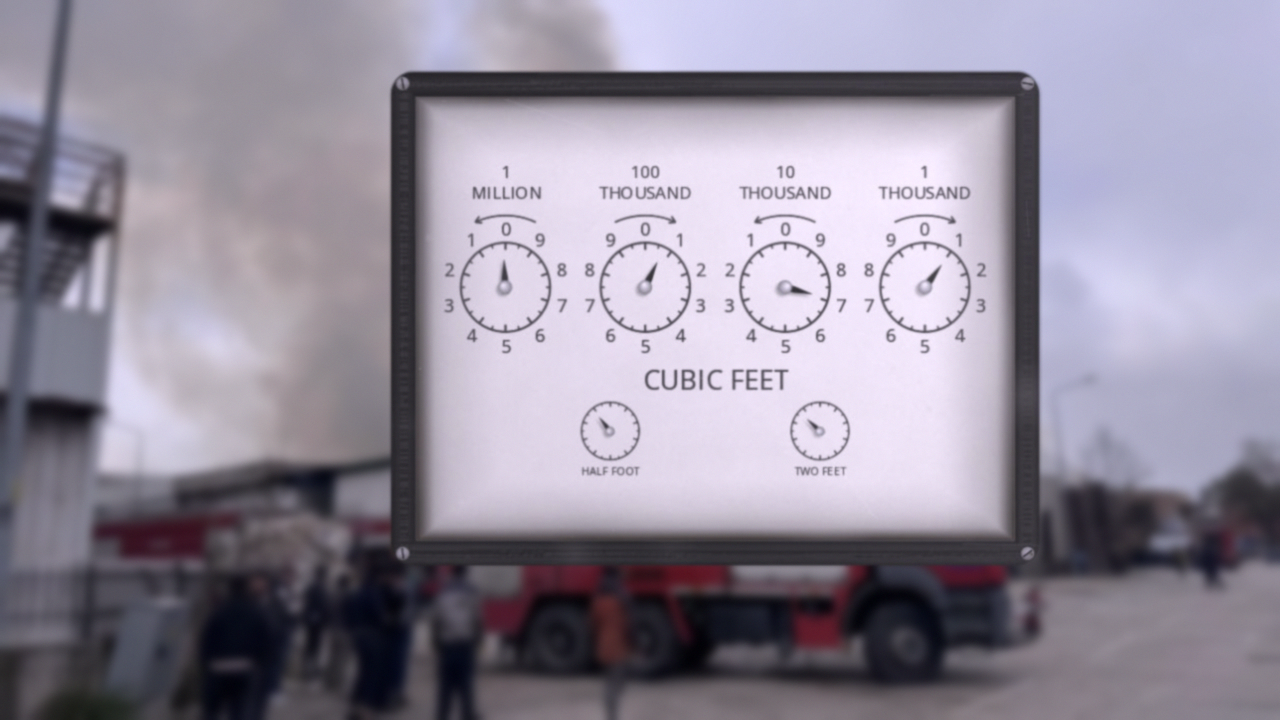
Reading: 7100 (ft³)
